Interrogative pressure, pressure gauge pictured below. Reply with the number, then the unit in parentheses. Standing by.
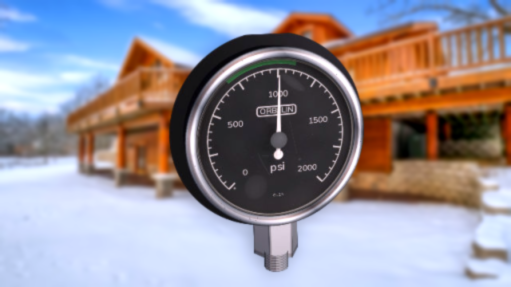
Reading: 1000 (psi)
